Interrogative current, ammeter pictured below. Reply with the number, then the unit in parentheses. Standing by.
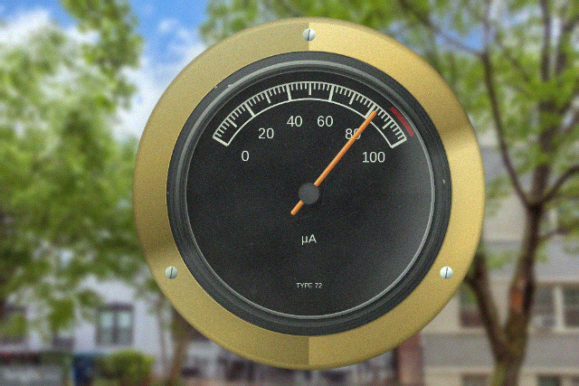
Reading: 82 (µA)
